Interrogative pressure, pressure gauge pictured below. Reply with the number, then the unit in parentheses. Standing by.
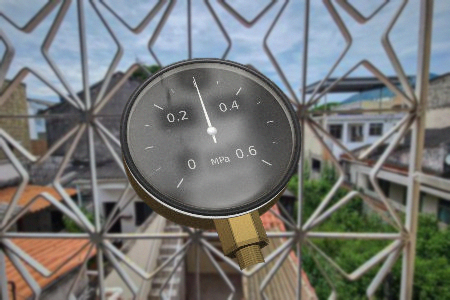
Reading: 0.3 (MPa)
